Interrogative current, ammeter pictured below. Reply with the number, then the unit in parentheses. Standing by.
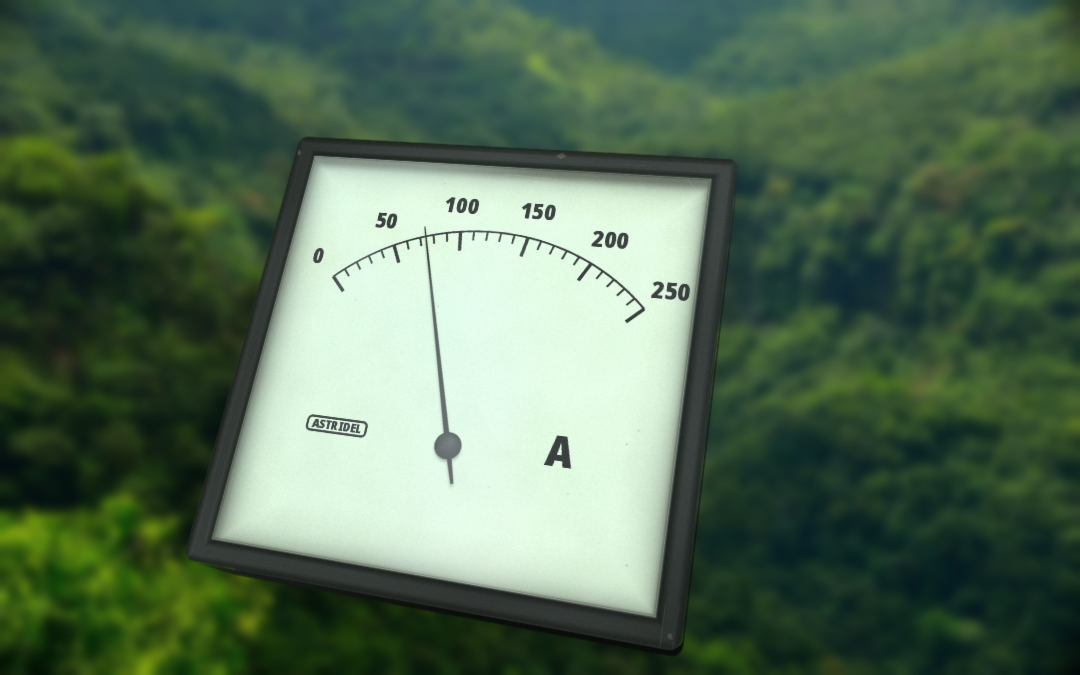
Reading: 75 (A)
